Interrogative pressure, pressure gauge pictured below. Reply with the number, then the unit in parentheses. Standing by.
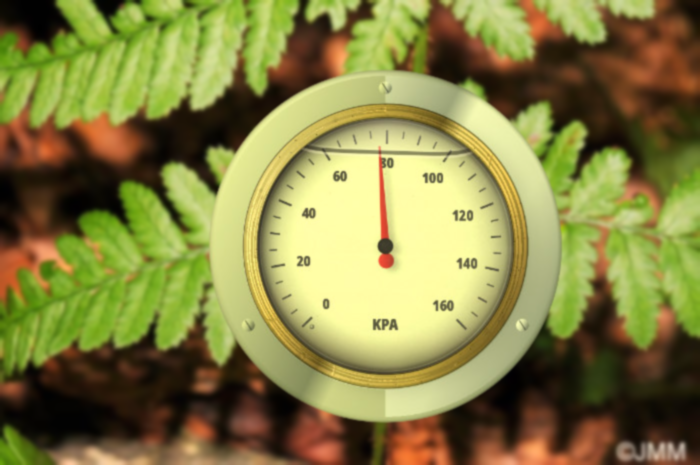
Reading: 77.5 (kPa)
